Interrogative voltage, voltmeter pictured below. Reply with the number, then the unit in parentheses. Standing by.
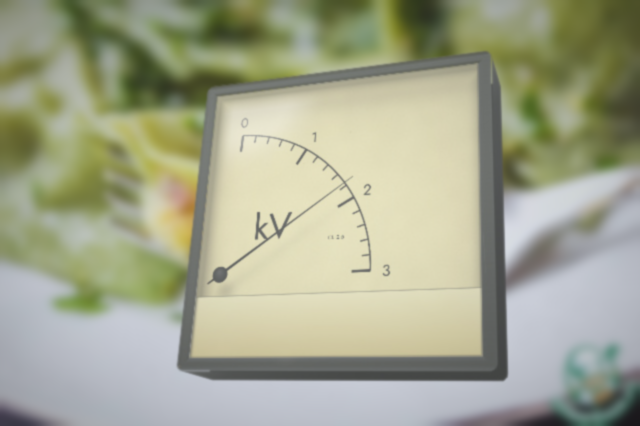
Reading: 1.8 (kV)
